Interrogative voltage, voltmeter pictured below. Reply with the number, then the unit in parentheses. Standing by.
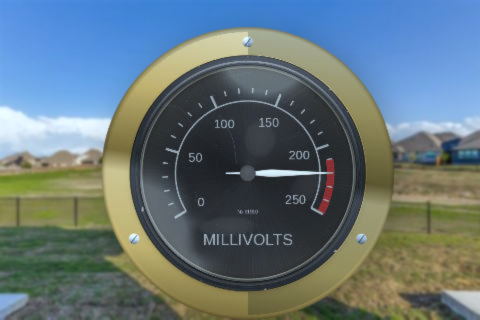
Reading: 220 (mV)
